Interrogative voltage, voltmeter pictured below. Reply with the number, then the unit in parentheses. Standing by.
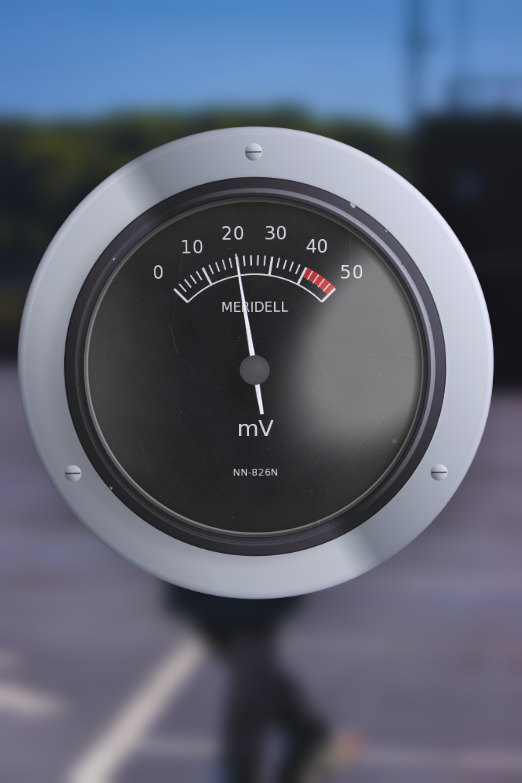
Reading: 20 (mV)
